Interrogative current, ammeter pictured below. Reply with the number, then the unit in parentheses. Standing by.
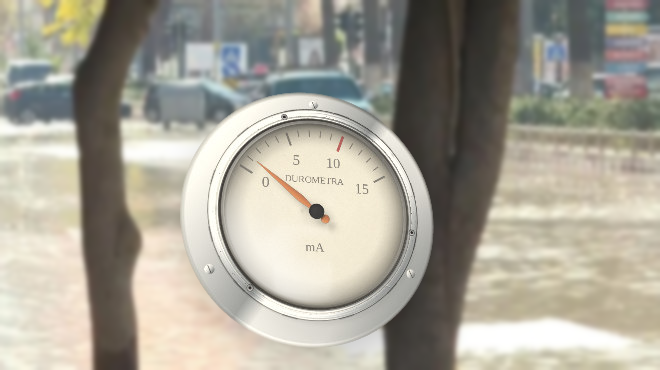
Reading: 1 (mA)
